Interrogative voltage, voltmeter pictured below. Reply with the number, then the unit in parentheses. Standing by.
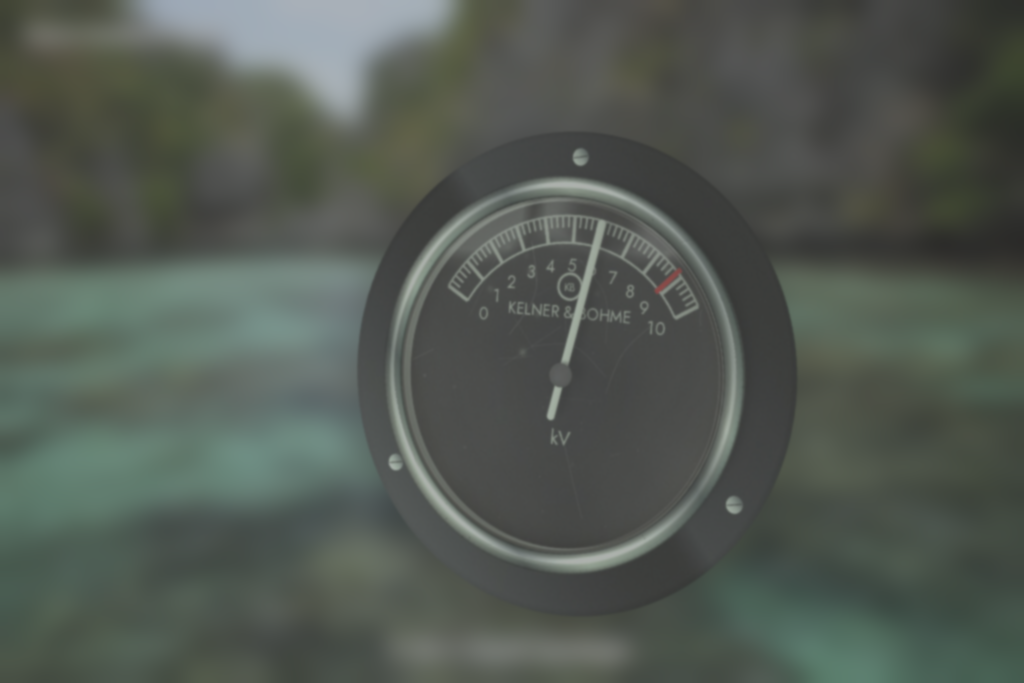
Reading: 6 (kV)
